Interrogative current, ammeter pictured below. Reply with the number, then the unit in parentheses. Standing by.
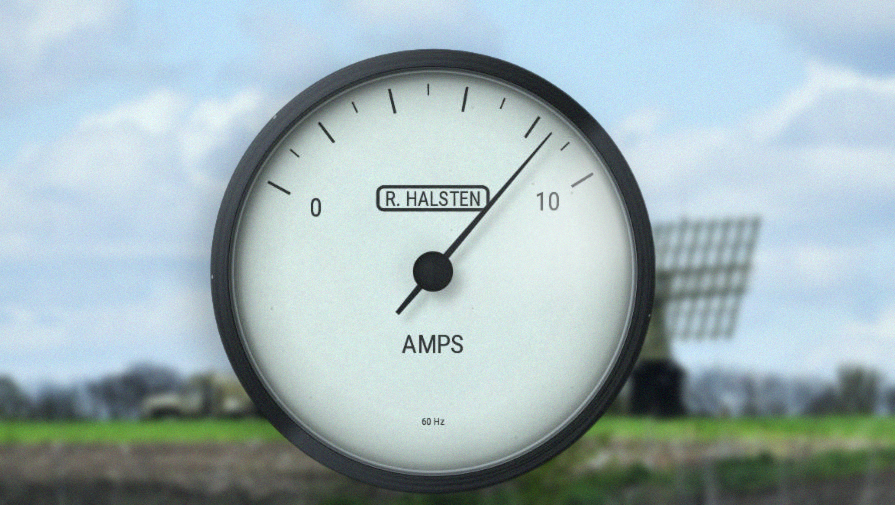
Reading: 8.5 (A)
